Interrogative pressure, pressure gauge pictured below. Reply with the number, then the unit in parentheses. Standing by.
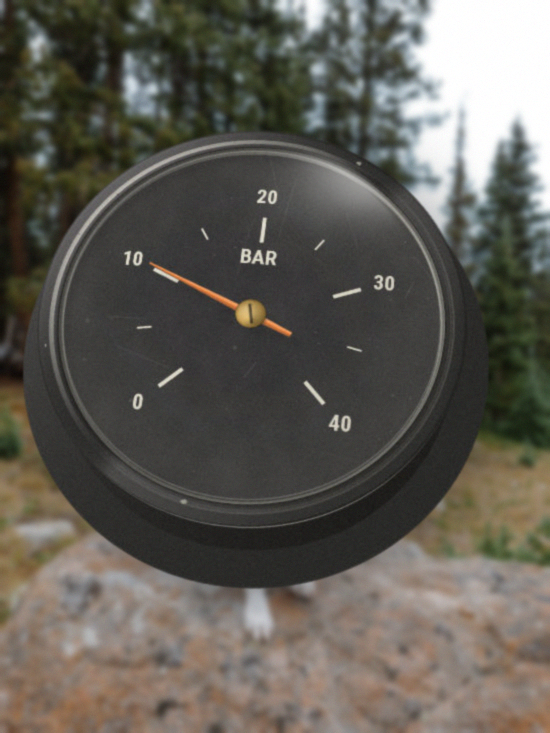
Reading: 10 (bar)
